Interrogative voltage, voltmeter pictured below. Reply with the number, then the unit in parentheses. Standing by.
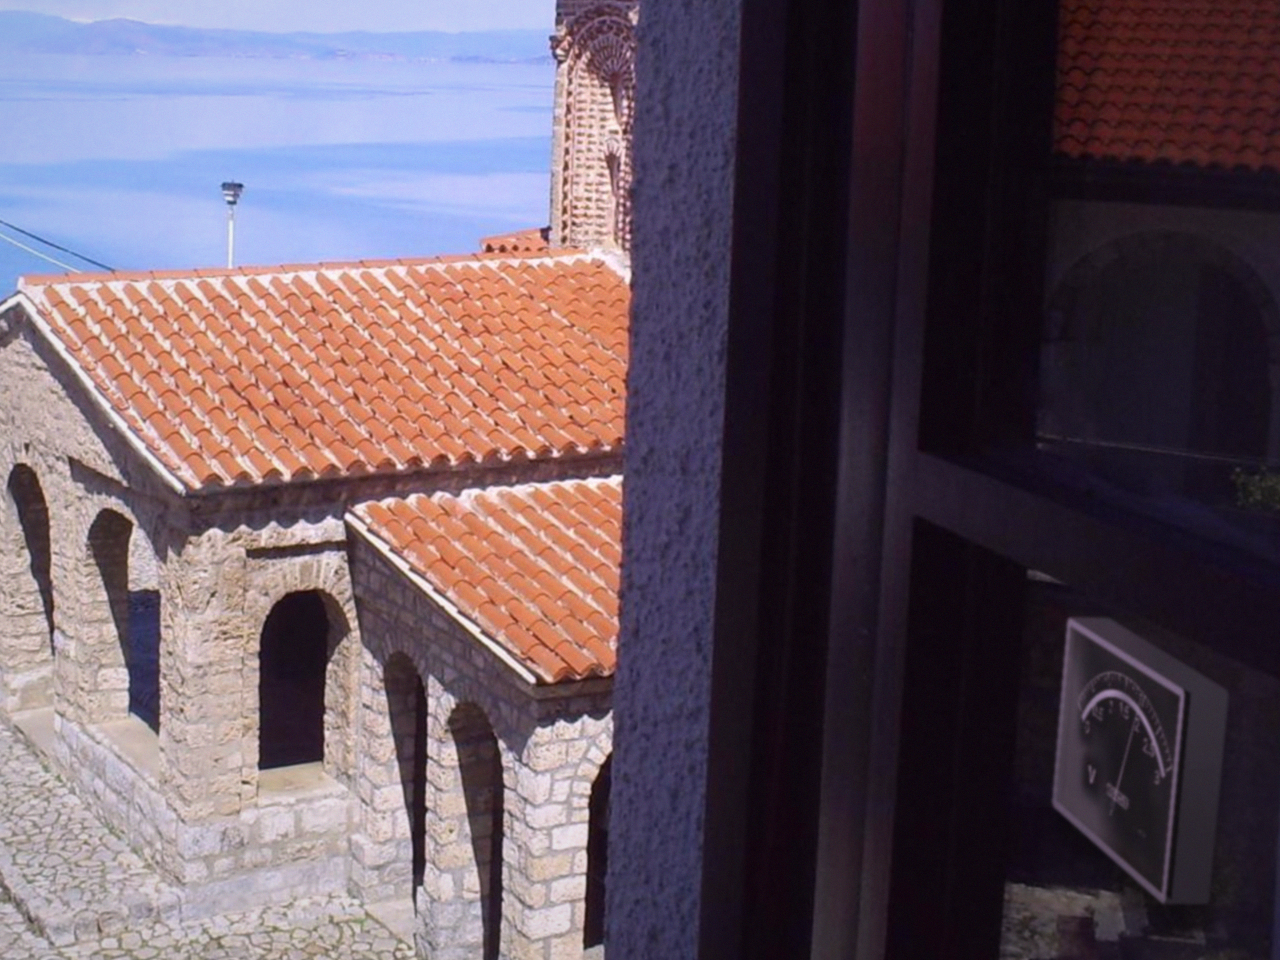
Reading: 2 (V)
